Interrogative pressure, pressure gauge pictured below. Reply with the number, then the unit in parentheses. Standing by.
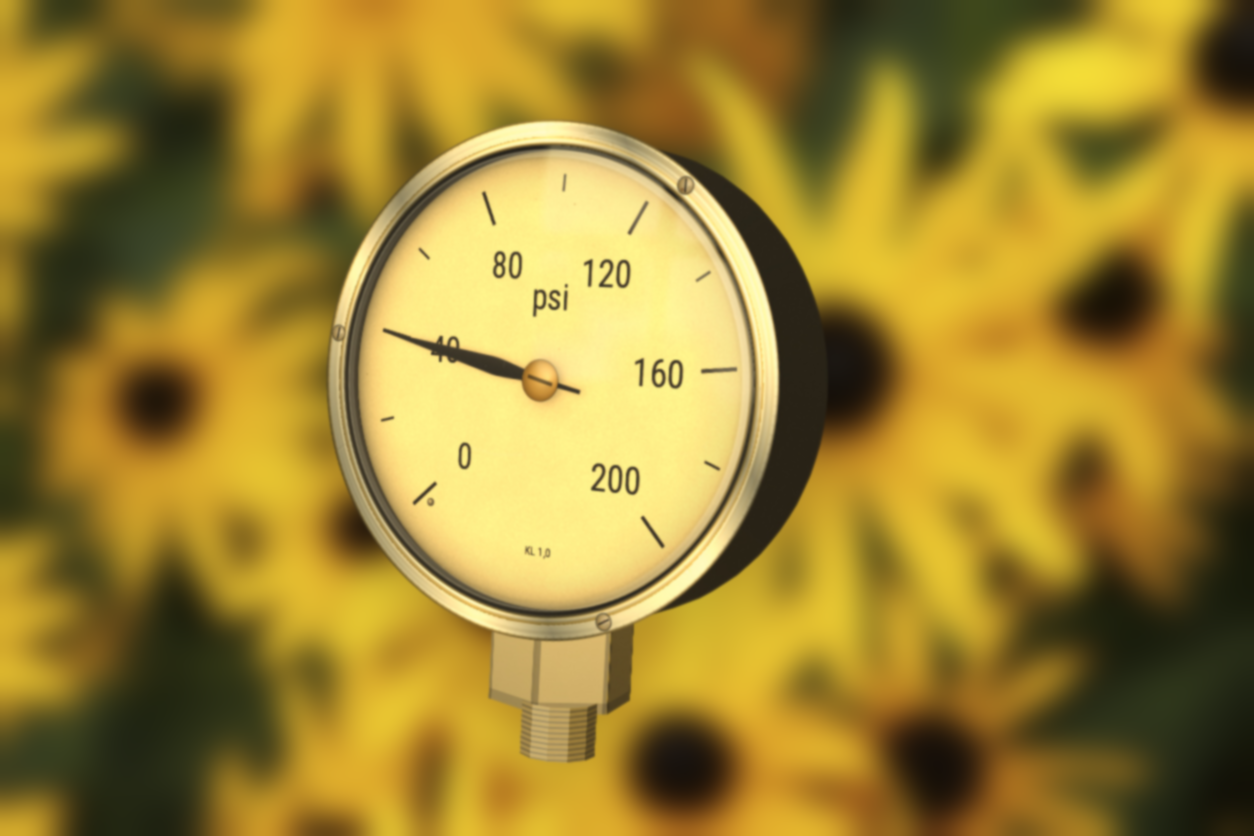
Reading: 40 (psi)
